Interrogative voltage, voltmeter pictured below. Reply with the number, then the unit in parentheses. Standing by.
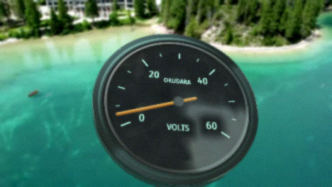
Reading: 2.5 (V)
